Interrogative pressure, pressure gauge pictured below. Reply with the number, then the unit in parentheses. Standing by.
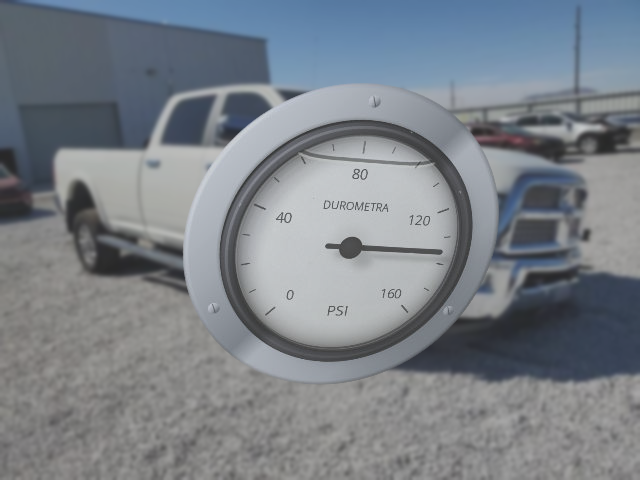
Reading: 135 (psi)
